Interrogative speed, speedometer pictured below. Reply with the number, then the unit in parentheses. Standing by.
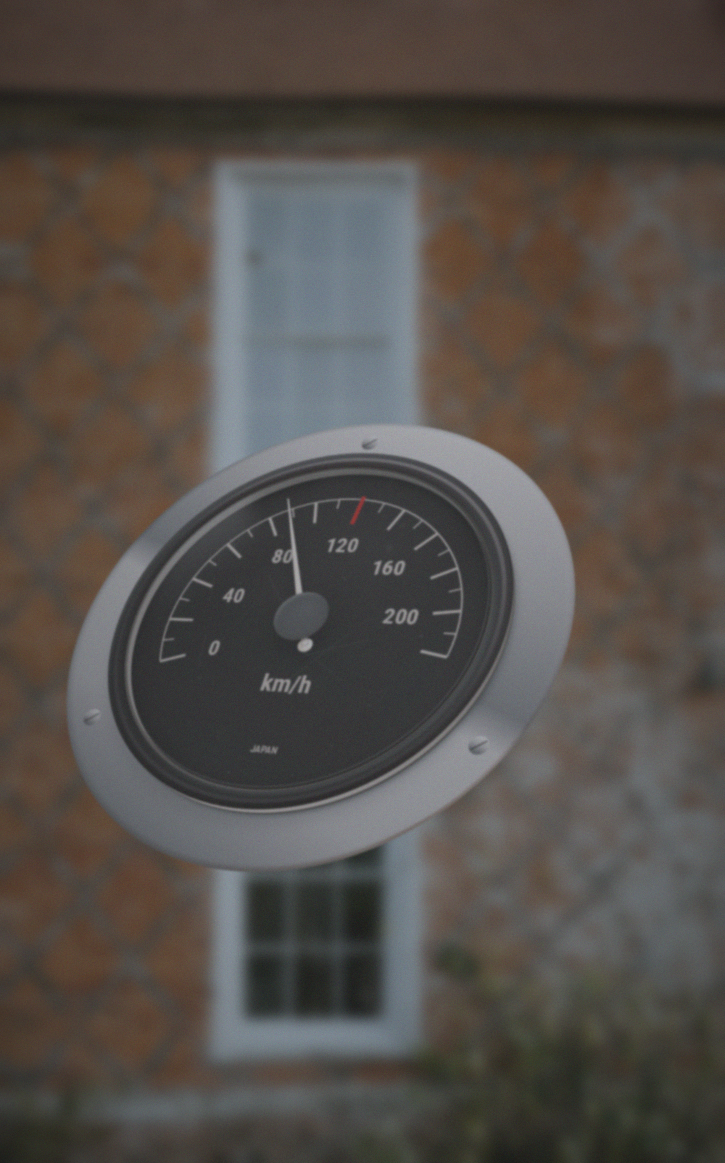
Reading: 90 (km/h)
